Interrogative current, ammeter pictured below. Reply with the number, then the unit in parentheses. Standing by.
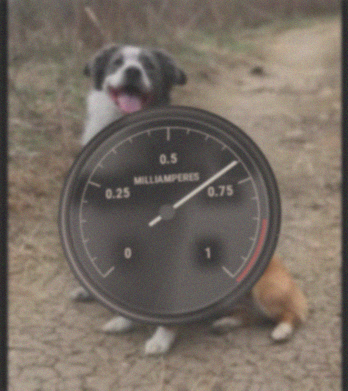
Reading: 0.7 (mA)
